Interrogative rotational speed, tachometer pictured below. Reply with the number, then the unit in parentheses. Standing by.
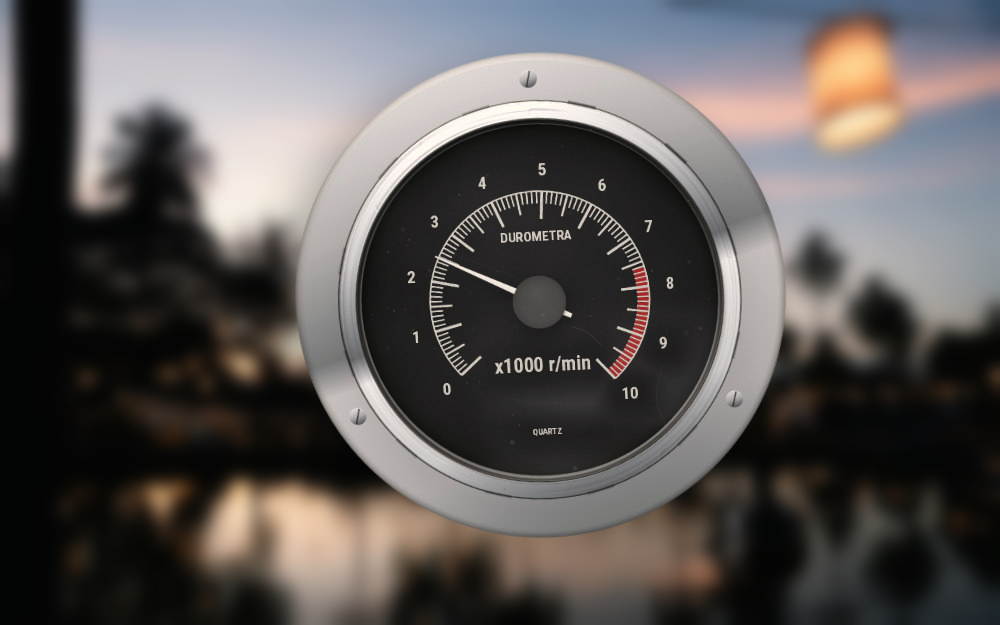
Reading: 2500 (rpm)
